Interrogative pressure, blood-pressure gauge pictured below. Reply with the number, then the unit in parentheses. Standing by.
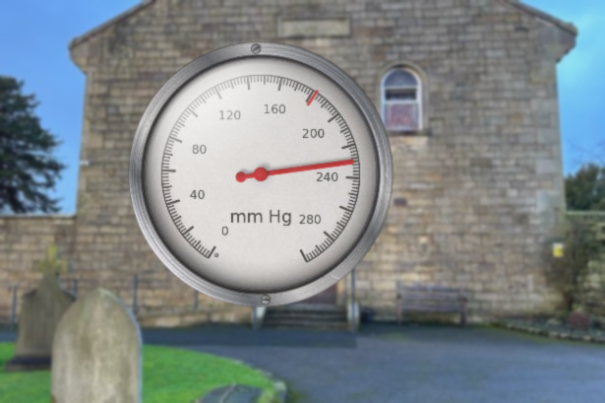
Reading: 230 (mmHg)
